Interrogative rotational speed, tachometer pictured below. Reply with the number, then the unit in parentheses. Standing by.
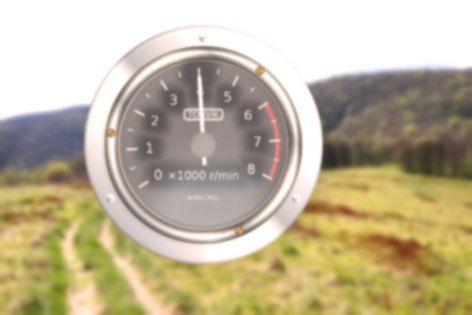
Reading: 4000 (rpm)
